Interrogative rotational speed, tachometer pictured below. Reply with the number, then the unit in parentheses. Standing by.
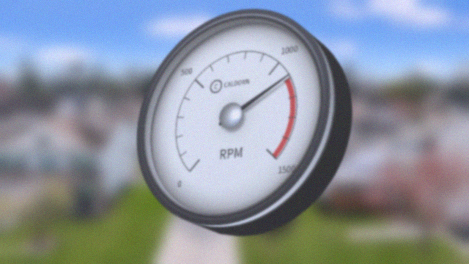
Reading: 1100 (rpm)
